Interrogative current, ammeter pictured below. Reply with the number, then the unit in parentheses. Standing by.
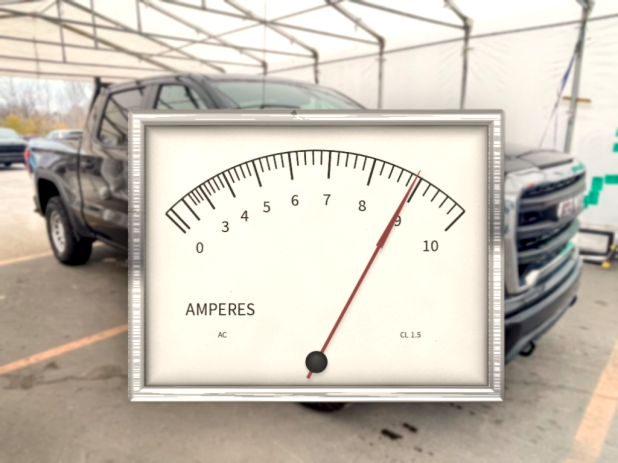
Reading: 8.9 (A)
